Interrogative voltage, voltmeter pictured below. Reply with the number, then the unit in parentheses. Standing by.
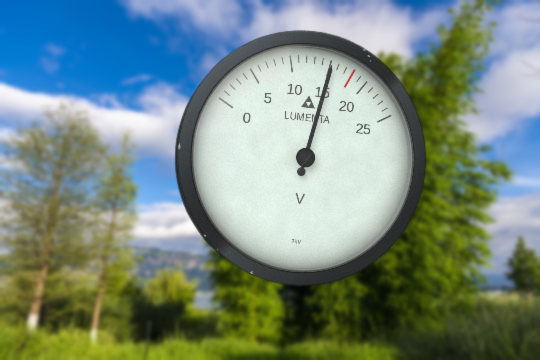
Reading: 15 (V)
